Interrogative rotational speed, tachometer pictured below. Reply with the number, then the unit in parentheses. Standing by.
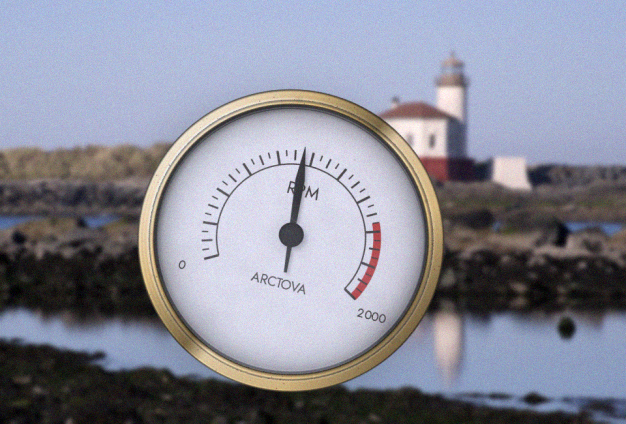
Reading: 950 (rpm)
